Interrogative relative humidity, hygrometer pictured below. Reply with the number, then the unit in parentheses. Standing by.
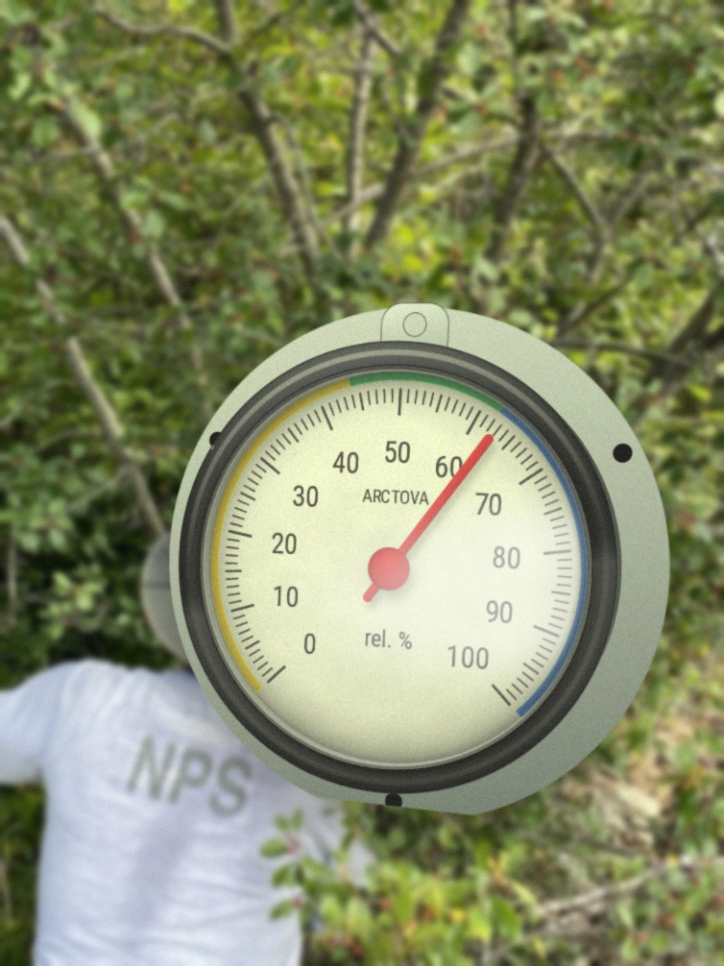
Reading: 63 (%)
